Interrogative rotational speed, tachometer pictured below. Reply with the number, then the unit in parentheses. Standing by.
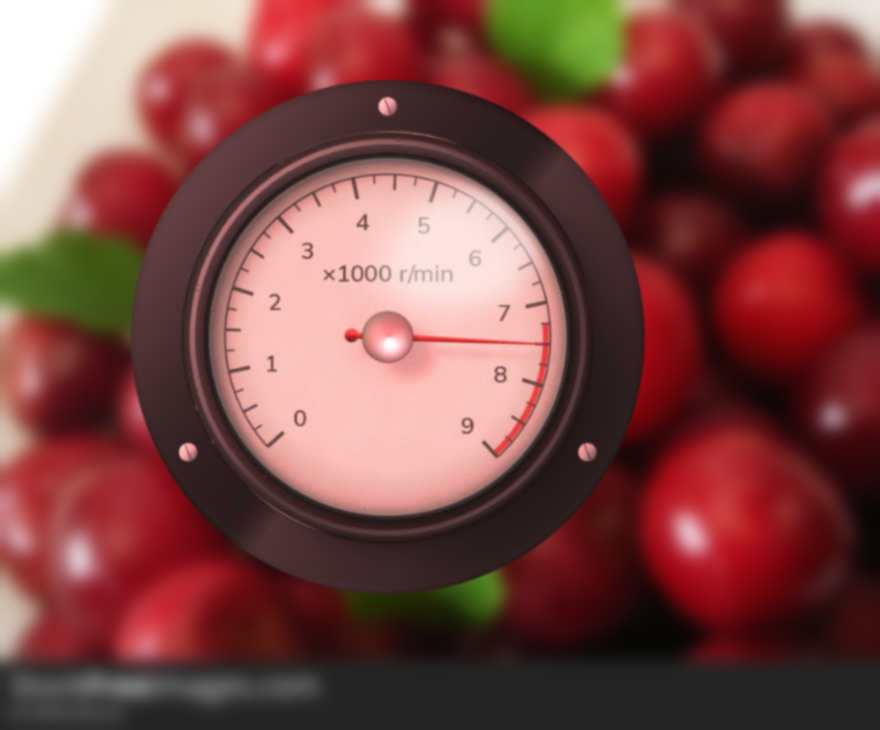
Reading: 7500 (rpm)
